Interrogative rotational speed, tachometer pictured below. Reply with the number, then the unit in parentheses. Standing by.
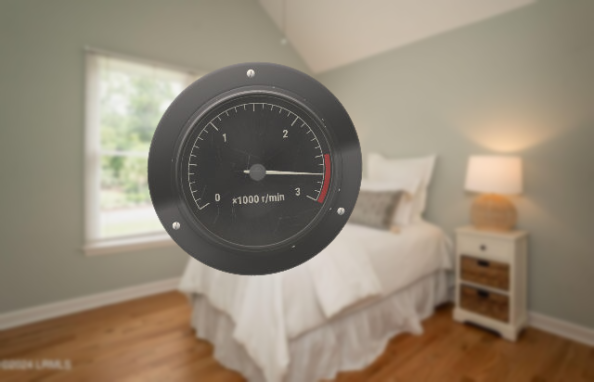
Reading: 2700 (rpm)
